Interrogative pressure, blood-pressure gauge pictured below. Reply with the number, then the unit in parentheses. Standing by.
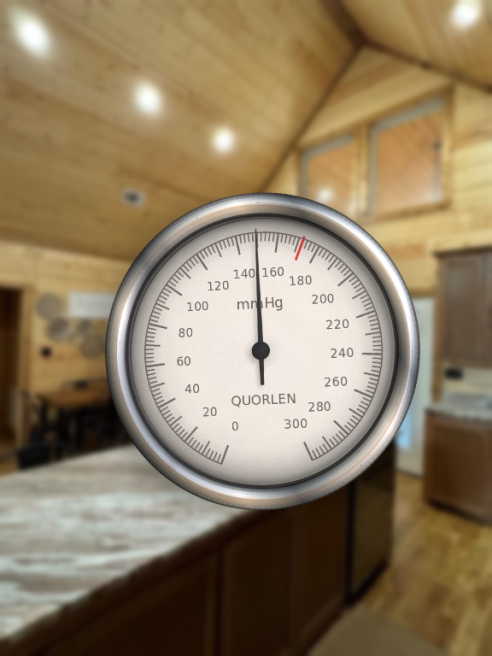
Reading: 150 (mmHg)
